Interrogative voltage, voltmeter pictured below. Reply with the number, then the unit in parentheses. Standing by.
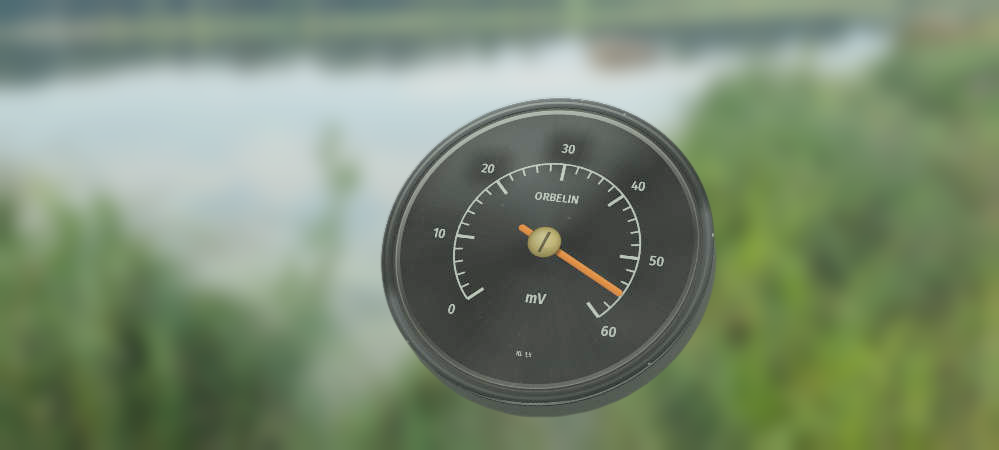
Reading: 56 (mV)
